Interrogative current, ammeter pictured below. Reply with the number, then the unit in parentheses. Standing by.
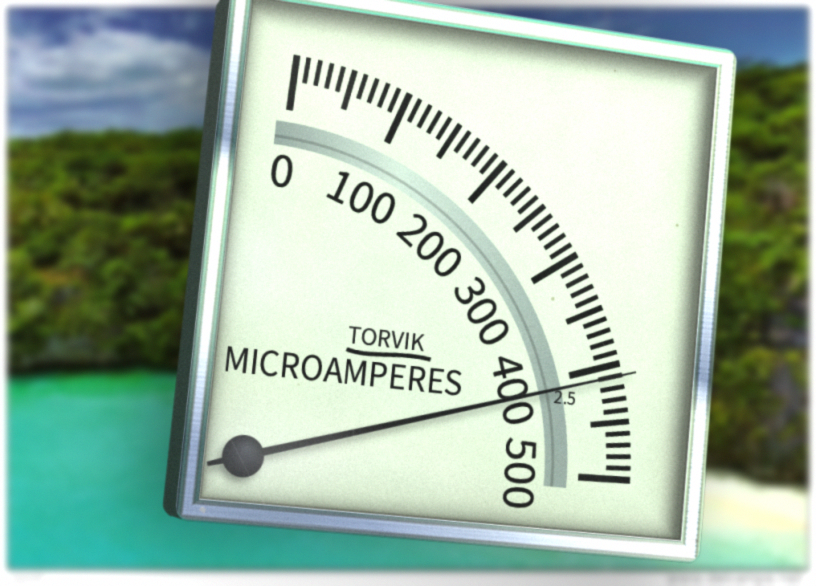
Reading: 410 (µA)
